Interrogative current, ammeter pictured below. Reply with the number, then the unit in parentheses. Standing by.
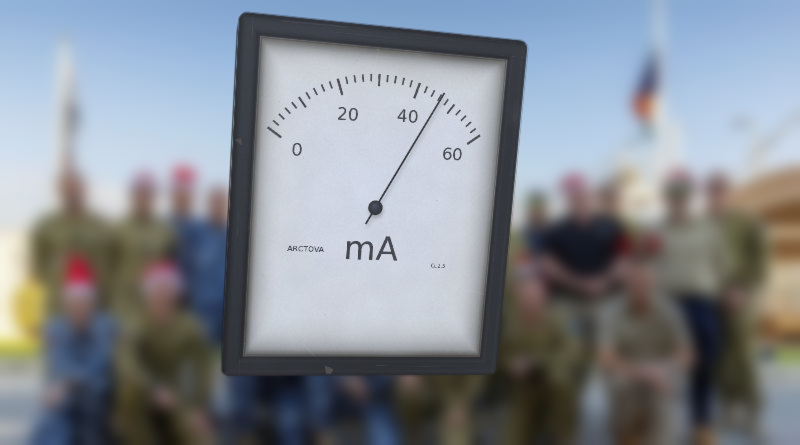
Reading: 46 (mA)
